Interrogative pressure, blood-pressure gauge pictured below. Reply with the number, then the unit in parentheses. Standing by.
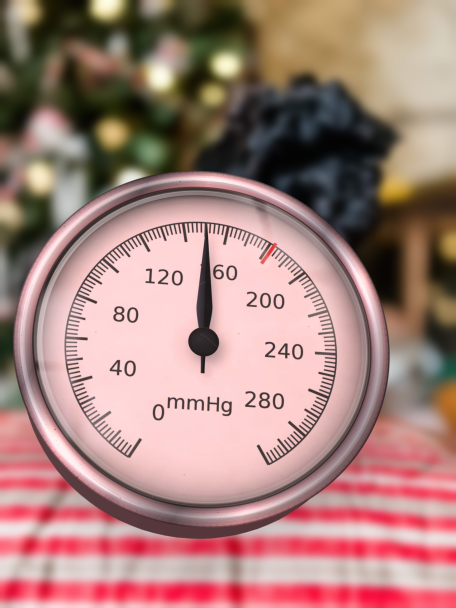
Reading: 150 (mmHg)
